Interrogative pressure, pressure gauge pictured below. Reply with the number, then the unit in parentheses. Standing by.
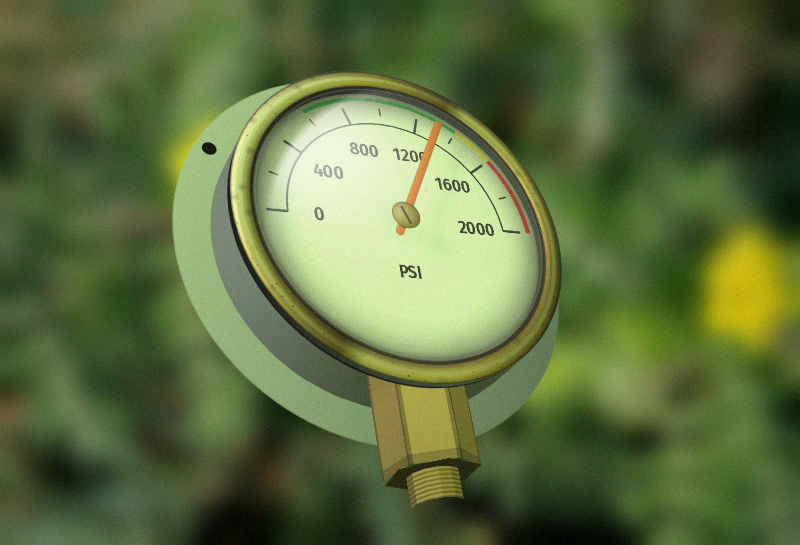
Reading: 1300 (psi)
